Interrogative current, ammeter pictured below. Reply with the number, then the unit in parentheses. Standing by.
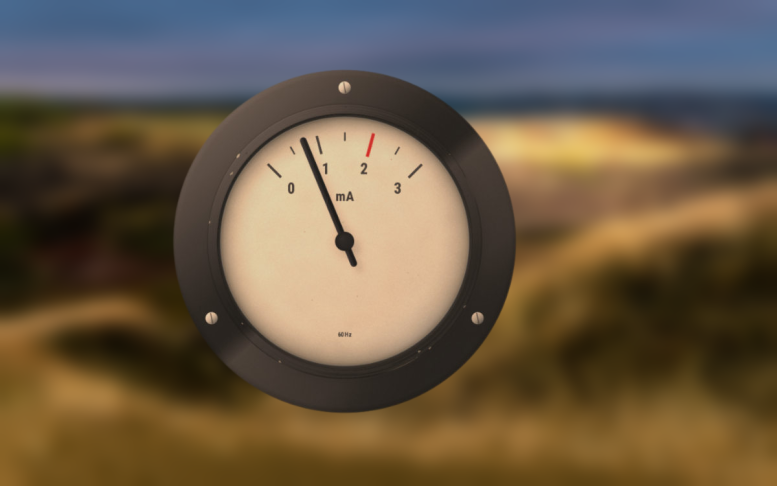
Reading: 0.75 (mA)
